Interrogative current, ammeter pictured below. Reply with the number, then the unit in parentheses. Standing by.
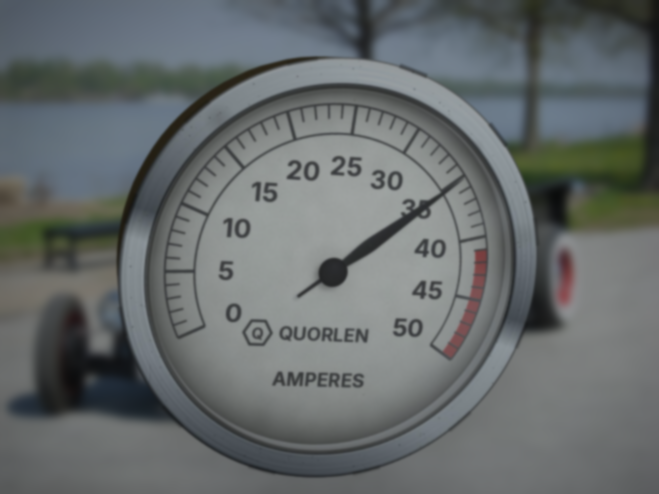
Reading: 35 (A)
